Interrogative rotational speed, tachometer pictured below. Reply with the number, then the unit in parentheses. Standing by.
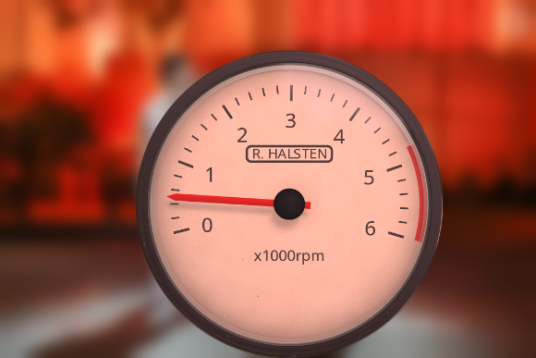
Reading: 500 (rpm)
